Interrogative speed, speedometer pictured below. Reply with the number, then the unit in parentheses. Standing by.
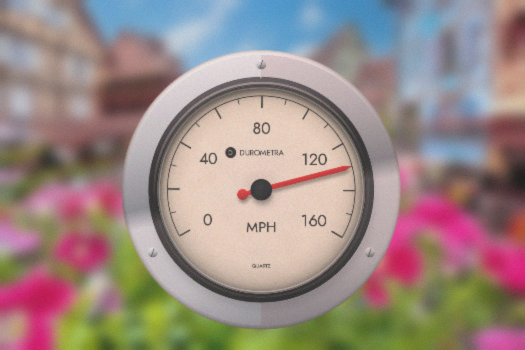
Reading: 130 (mph)
